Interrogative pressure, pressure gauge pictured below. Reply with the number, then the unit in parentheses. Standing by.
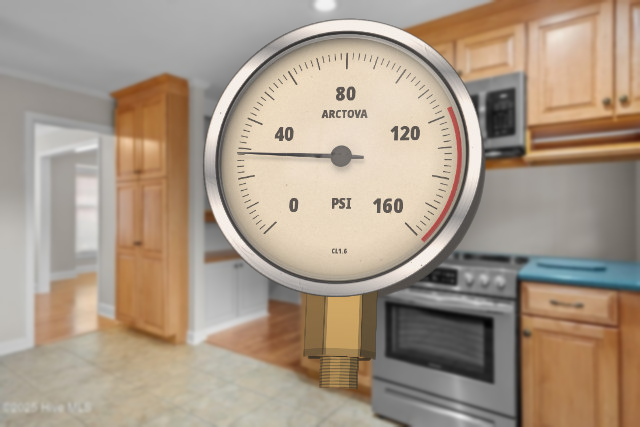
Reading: 28 (psi)
